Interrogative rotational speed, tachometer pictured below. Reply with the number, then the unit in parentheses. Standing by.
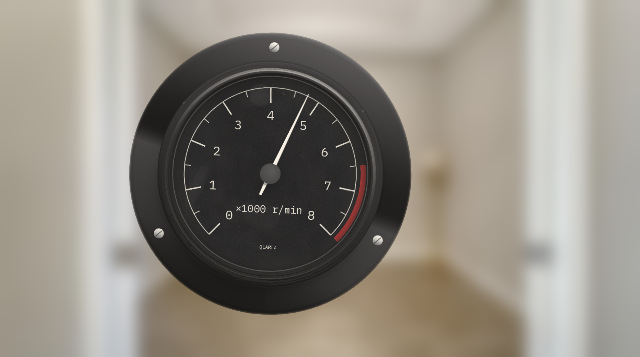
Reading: 4750 (rpm)
